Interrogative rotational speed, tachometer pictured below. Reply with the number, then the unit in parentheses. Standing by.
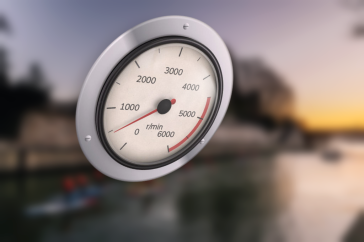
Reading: 500 (rpm)
